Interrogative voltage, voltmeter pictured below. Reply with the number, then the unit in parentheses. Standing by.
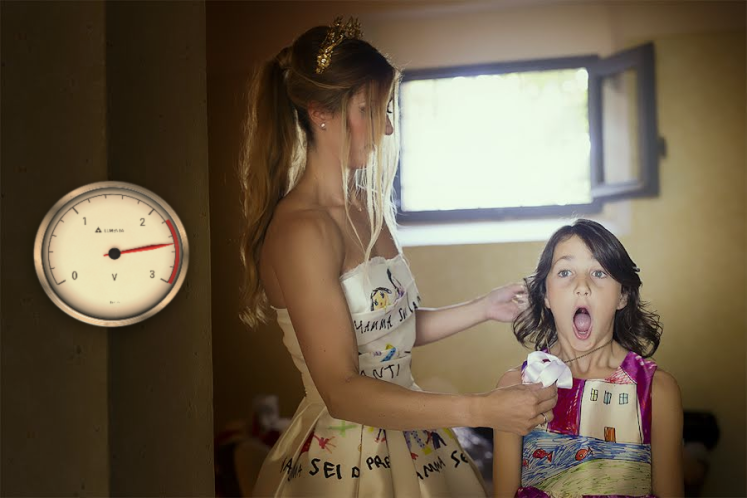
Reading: 2.5 (V)
